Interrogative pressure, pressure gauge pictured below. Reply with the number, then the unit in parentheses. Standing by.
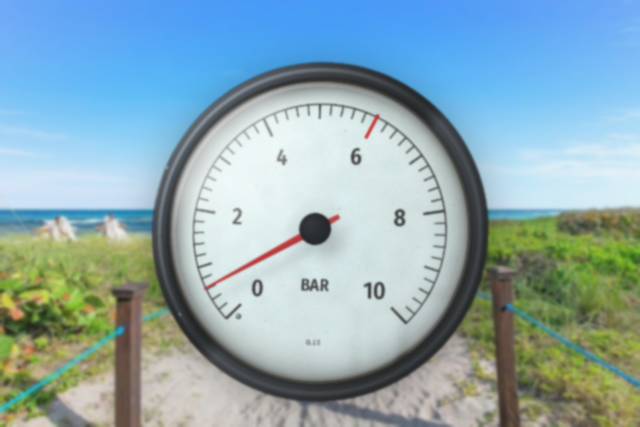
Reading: 0.6 (bar)
